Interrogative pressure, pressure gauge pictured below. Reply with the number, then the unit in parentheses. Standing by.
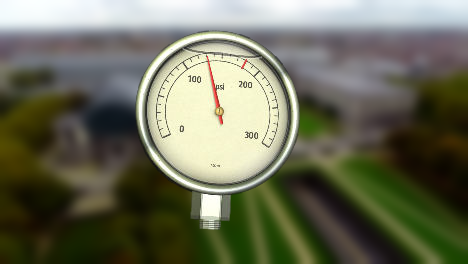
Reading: 130 (psi)
